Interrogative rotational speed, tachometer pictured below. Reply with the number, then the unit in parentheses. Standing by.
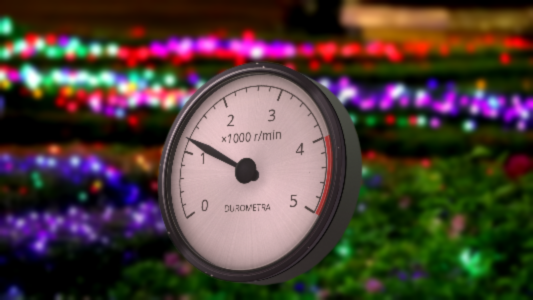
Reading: 1200 (rpm)
